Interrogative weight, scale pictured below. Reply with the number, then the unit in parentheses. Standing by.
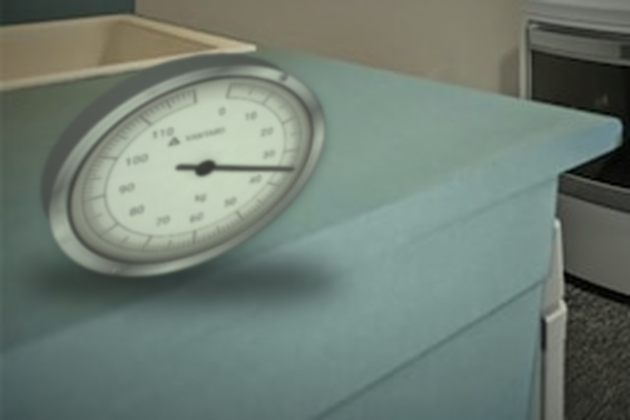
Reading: 35 (kg)
